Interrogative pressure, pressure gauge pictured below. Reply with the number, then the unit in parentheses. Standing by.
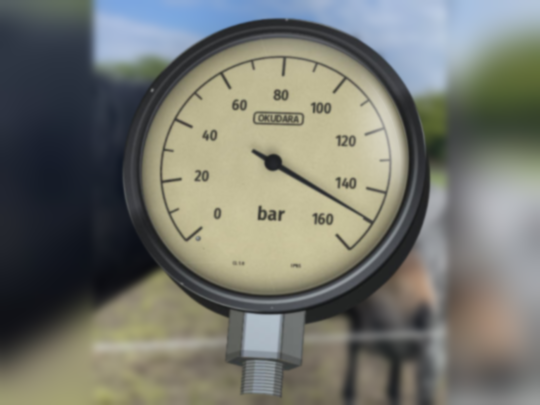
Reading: 150 (bar)
